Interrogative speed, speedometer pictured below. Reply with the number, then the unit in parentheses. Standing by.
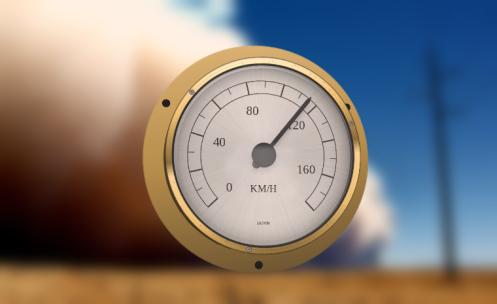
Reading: 115 (km/h)
